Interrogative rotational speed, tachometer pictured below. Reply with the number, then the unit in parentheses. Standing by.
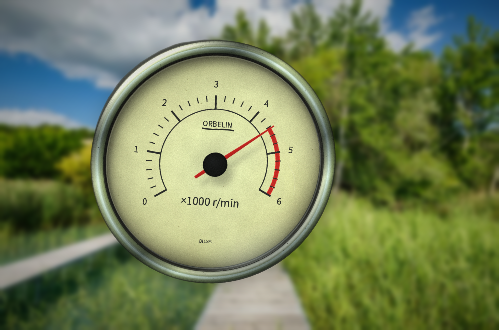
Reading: 4400 (rpm)
